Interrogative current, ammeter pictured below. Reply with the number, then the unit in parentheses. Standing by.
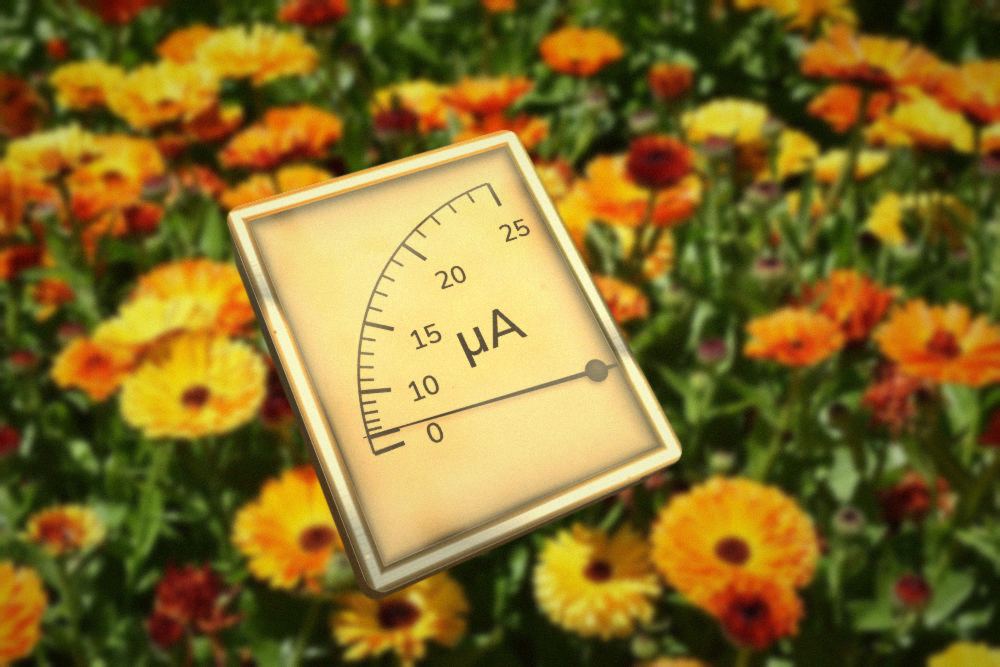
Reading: 5 (µA)
